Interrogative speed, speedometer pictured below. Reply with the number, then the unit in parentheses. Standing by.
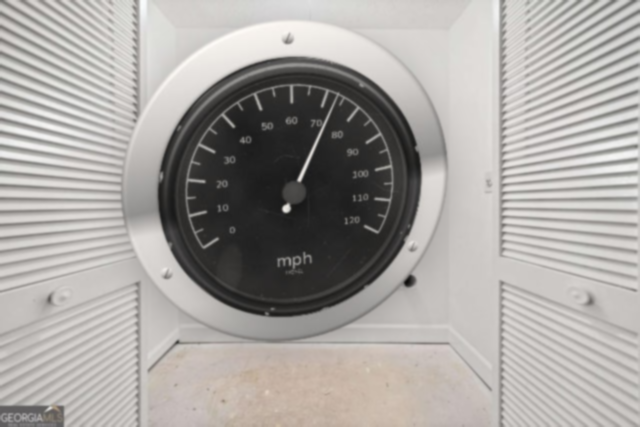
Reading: 72.5 (mph)
